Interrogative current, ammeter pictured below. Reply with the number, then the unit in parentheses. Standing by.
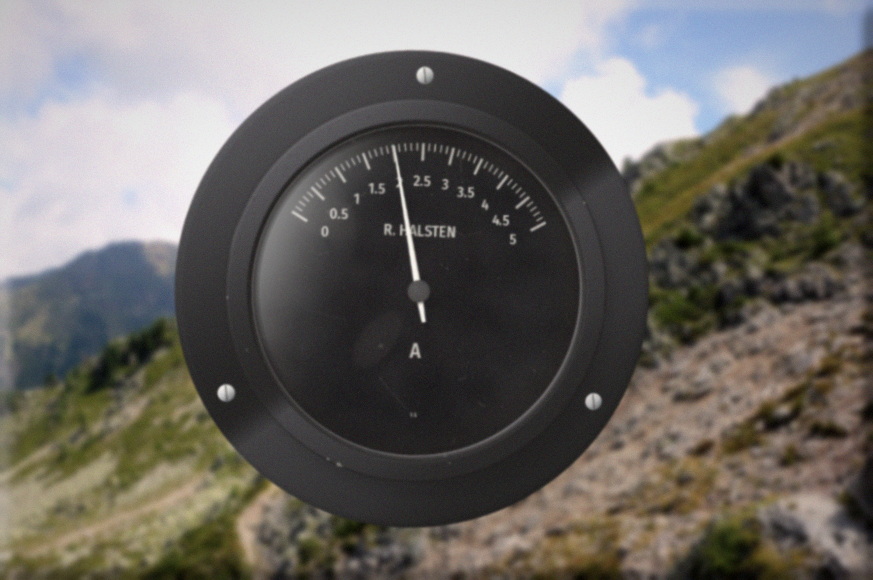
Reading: 2 (A)
